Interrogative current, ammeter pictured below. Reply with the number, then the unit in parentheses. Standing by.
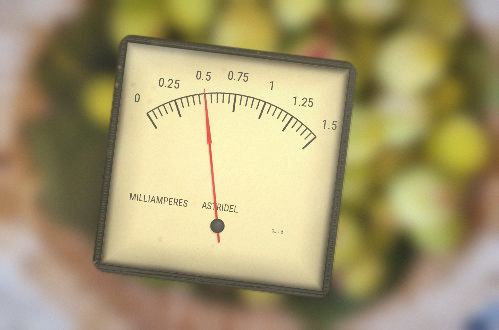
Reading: 0.5 (mA)
